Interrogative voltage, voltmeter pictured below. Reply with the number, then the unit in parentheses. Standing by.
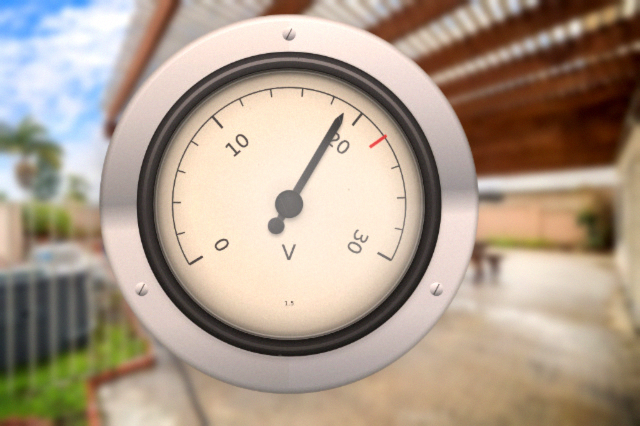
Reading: 19 (V)
